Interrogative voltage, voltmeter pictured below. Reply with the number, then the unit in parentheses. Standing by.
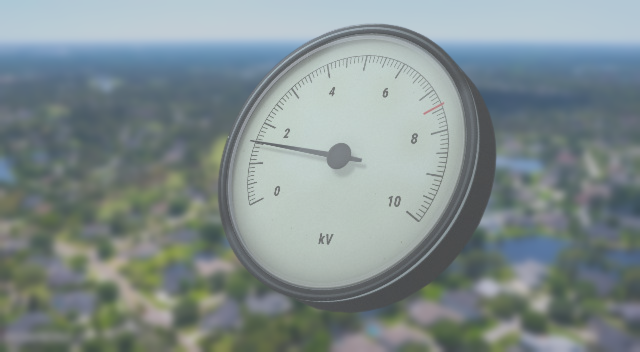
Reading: 1.5 (kV)
